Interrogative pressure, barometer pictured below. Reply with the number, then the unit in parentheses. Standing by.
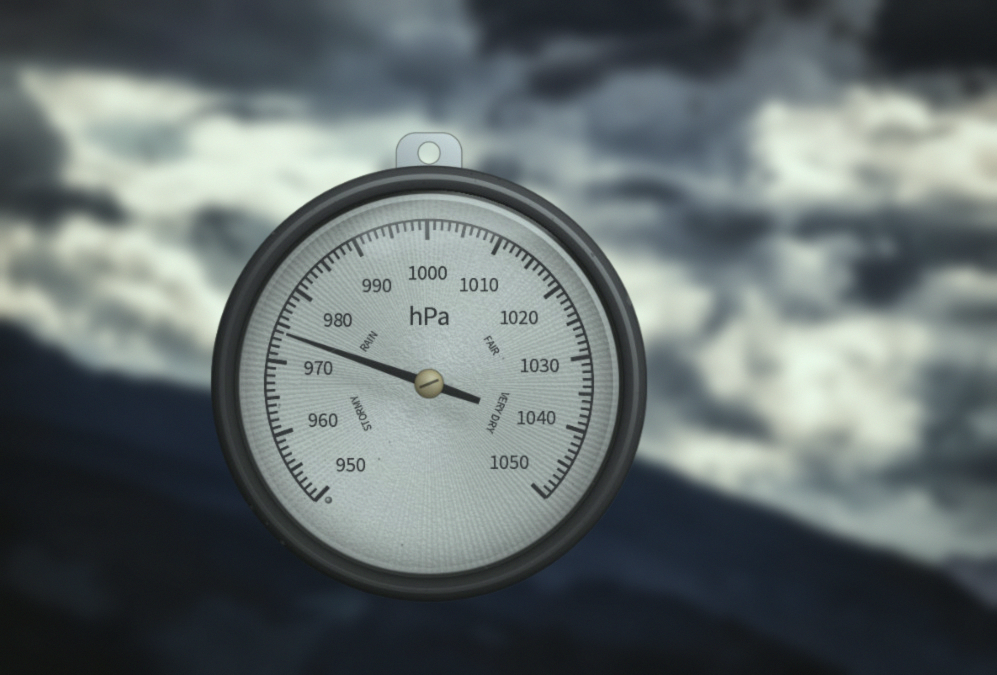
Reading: 974 (hPa)
